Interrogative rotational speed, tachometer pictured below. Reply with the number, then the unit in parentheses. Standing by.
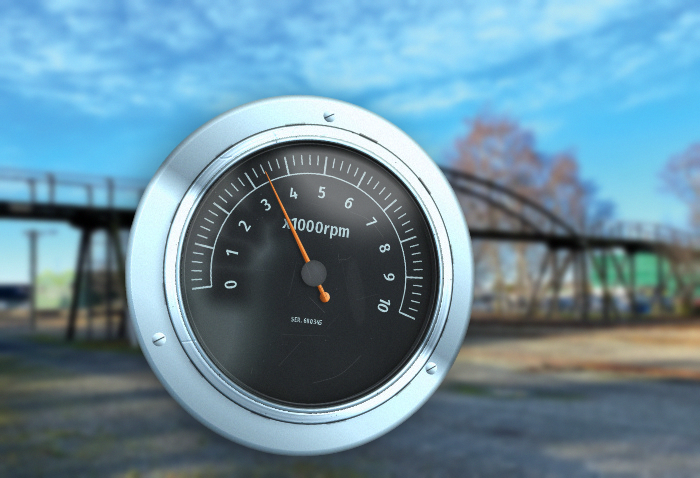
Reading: 3400 (rpm)
